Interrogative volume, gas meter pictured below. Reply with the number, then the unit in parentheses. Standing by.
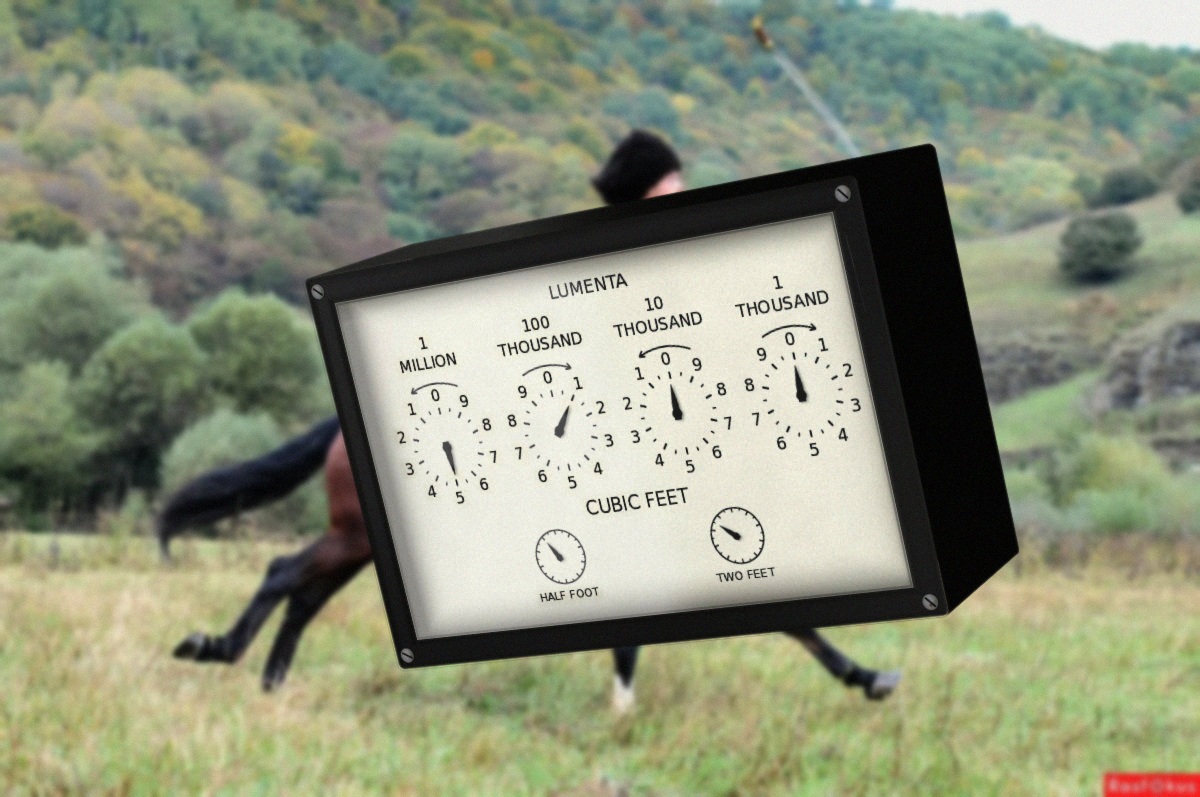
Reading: 510000 (ft³)
